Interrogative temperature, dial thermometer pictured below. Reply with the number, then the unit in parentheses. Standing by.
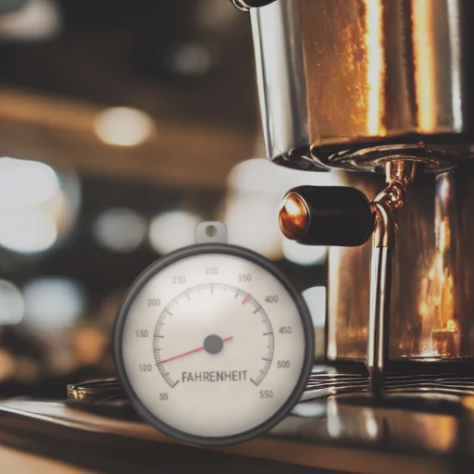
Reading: 100 (°F)
